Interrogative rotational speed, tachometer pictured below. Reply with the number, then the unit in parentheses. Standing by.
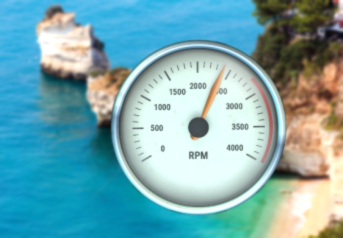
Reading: 2400 (rpm)
